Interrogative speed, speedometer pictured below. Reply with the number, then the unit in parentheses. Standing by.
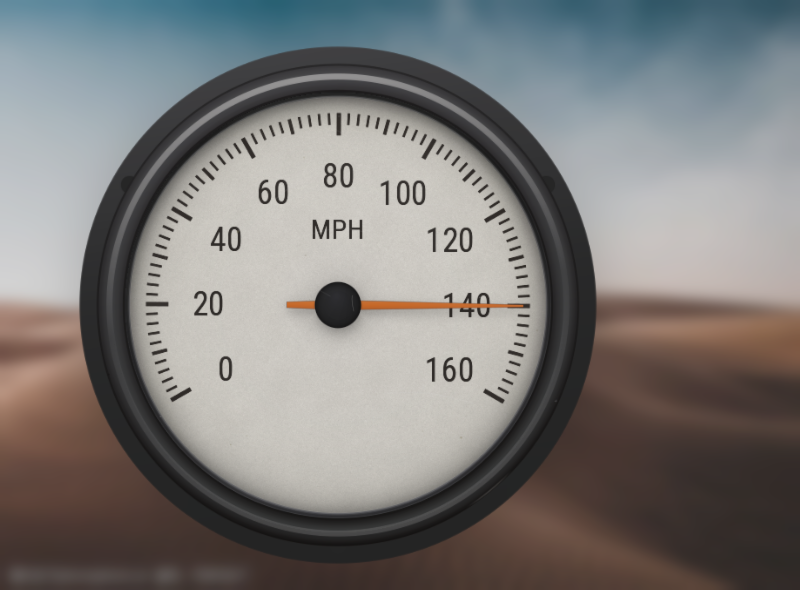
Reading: 140 (mph)
